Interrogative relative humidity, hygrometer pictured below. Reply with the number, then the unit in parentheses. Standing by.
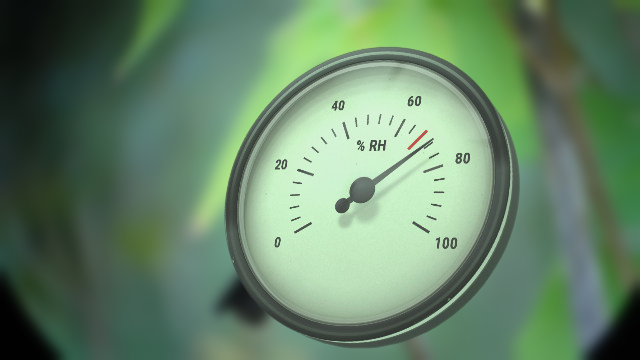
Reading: 72 (%)
